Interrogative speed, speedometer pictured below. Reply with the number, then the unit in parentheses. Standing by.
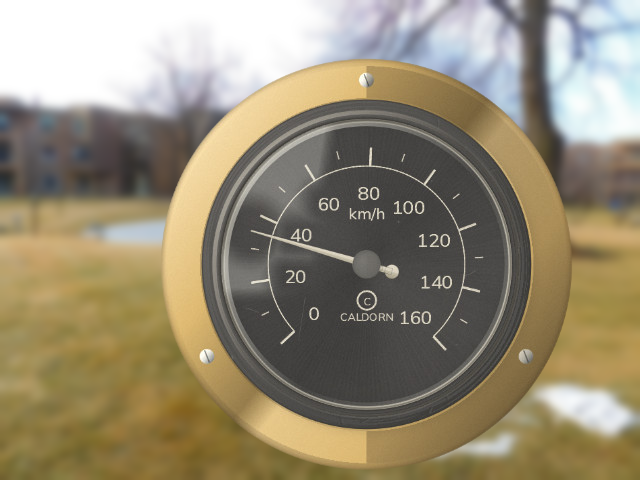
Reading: 35 (km/h)
